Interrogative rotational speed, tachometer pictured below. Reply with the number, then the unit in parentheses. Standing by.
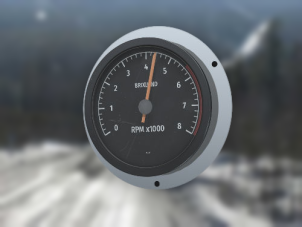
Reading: 4400 (rpm)
